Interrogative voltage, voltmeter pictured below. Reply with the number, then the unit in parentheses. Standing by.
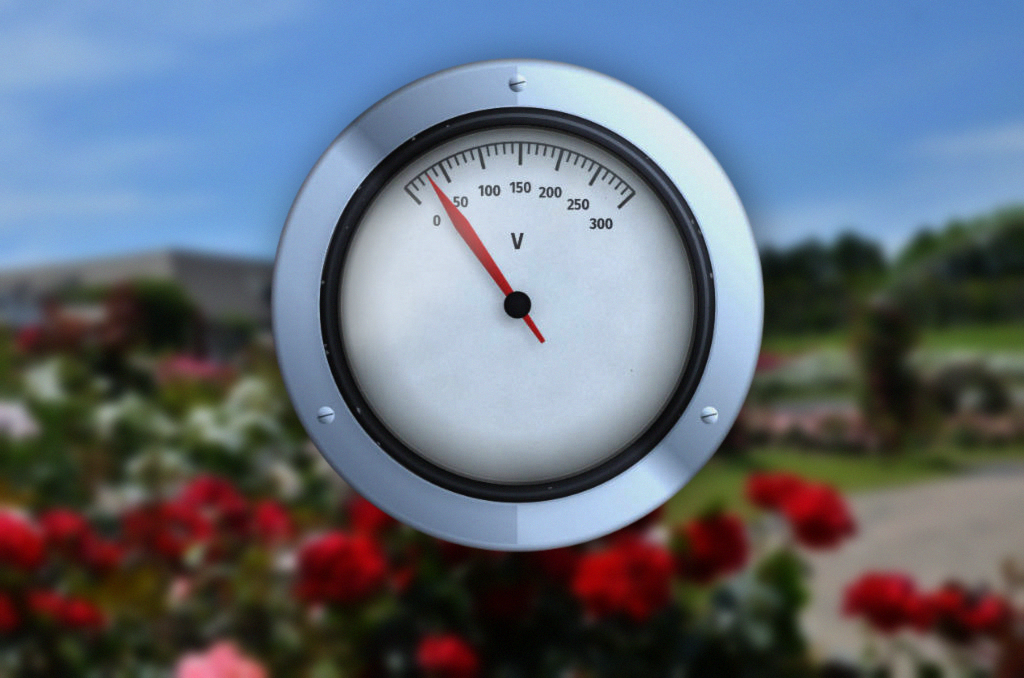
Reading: 30 (V)
